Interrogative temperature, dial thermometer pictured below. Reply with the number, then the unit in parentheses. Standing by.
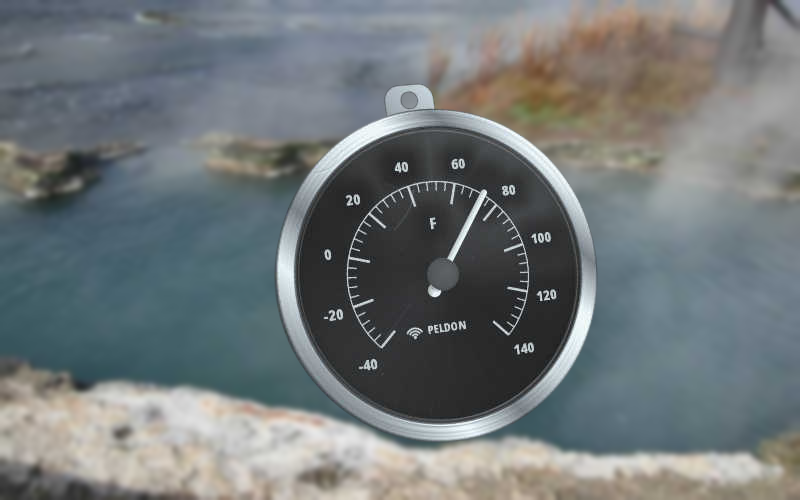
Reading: 72 (°F)
